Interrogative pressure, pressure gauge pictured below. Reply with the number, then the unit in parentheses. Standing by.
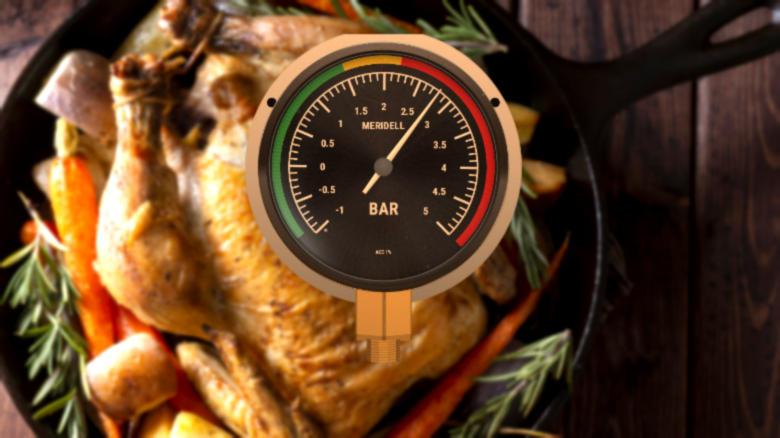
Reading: 2.8 (bar)
